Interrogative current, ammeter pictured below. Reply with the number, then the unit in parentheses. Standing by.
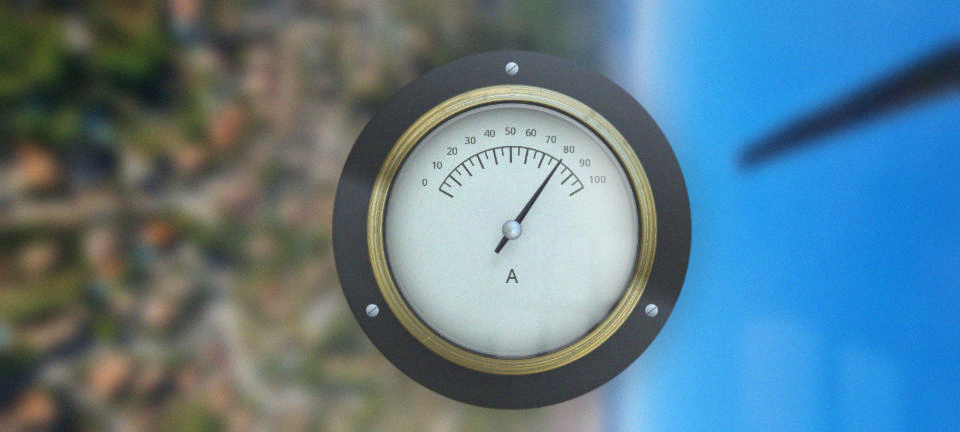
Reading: 80 (A)
